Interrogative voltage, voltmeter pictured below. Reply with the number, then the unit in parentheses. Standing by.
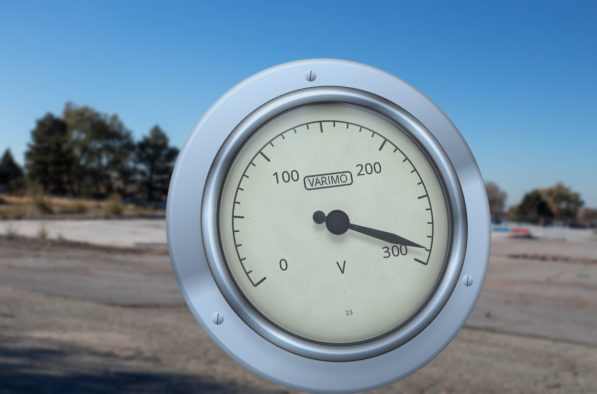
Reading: 290 (V)
